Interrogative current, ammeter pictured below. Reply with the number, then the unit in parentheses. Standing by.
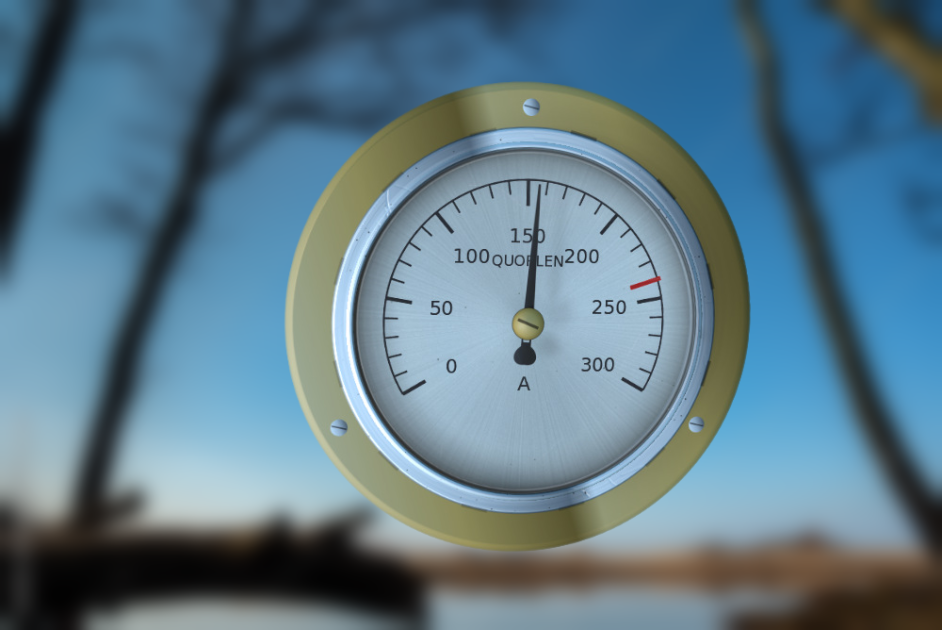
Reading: 155 (A)
